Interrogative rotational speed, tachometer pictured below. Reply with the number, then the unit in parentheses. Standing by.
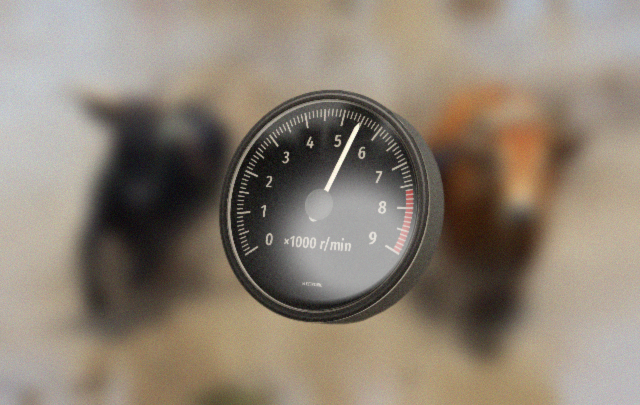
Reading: 5500 (rpm)
